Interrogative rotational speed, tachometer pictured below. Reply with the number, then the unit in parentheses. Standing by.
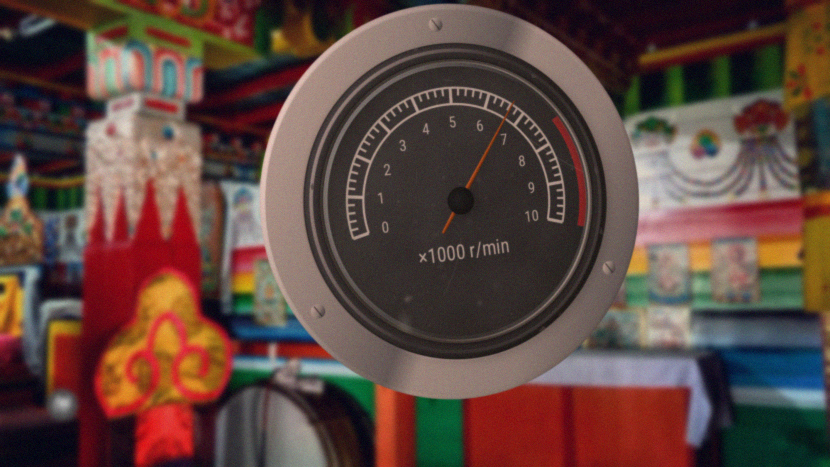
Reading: 6600 (rpm)
